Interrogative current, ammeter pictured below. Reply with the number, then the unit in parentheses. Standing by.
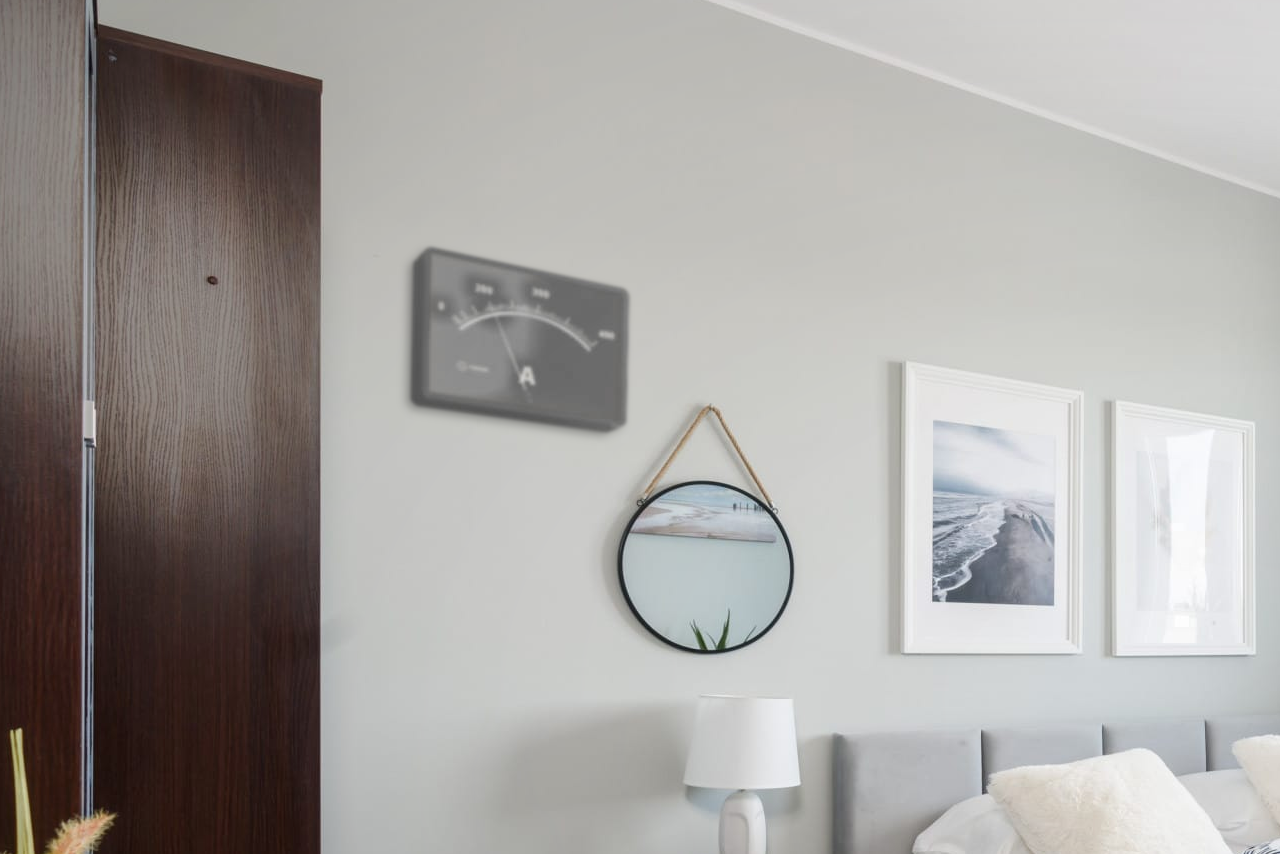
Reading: 200 (A)
